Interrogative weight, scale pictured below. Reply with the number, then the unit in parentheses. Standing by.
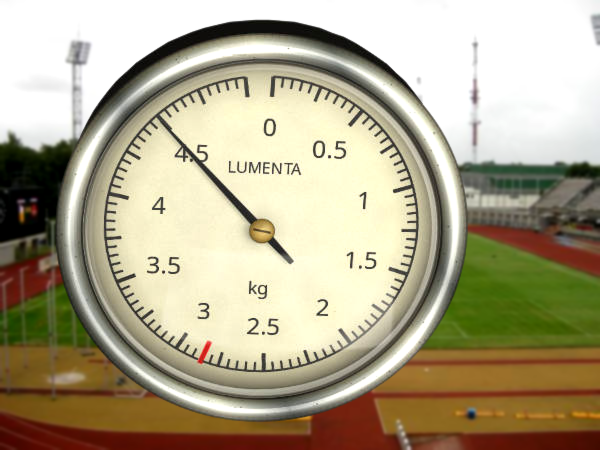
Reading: 4.5 (kg)
